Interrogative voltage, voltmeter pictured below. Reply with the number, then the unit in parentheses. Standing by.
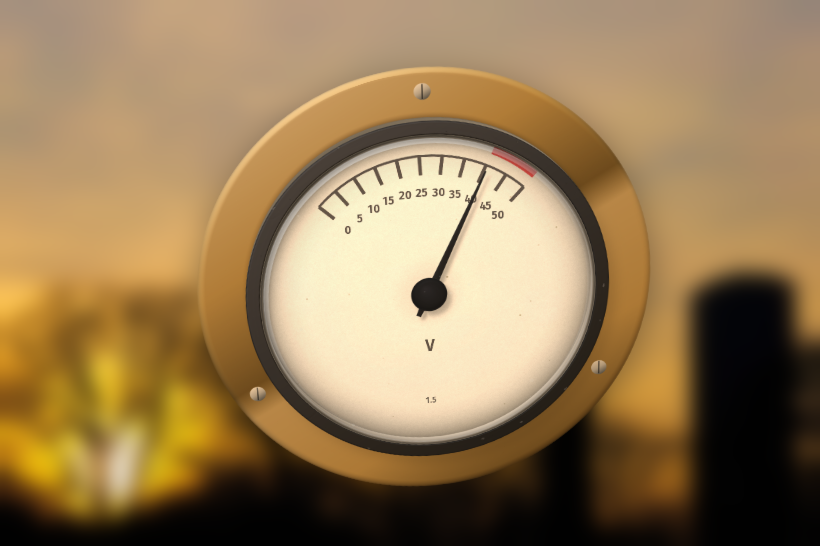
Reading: 40 (V)
